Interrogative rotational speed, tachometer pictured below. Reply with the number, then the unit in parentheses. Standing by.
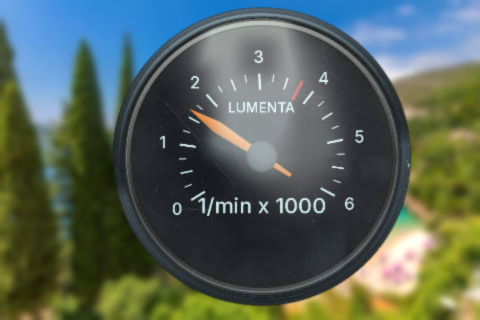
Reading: 1625 (rpm)
